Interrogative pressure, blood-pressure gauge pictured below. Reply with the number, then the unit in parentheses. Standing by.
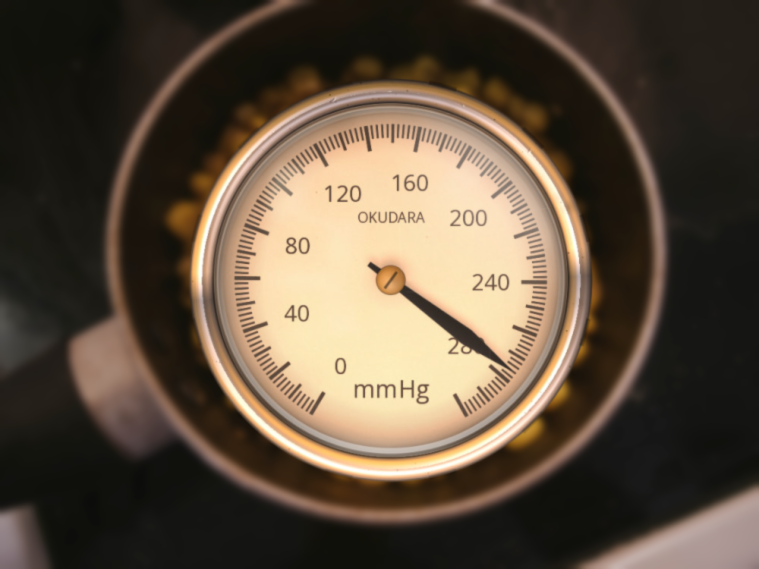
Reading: 276 (mmHg)
